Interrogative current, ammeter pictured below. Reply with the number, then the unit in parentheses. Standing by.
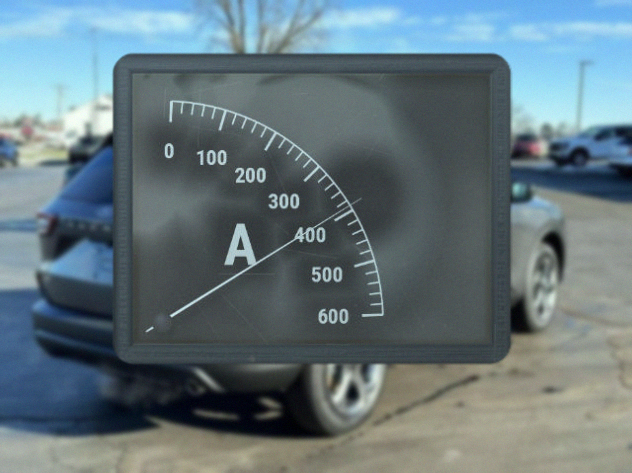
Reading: 390 (A)
